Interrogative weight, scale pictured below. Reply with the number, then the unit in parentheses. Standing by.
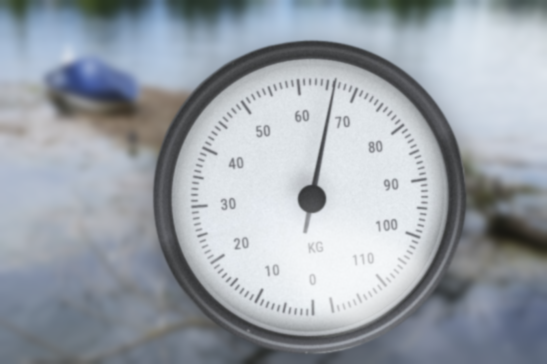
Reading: 66 (kg)
